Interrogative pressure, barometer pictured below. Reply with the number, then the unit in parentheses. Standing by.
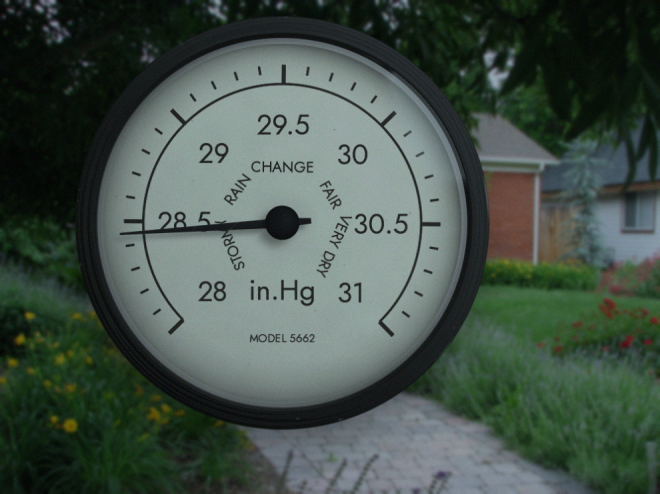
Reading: 28.45 (inHg)
